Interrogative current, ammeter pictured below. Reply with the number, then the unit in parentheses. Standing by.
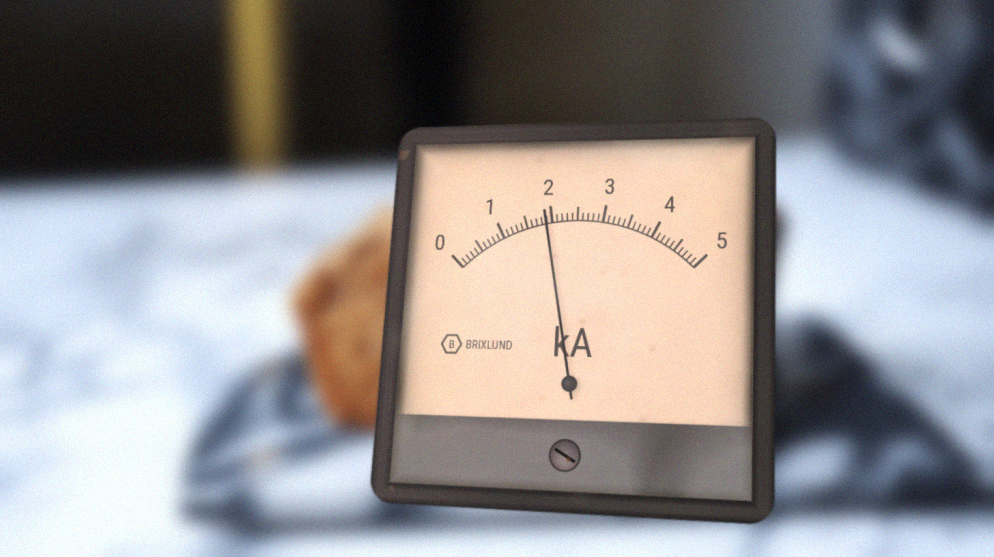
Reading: 1.9 (kA)
